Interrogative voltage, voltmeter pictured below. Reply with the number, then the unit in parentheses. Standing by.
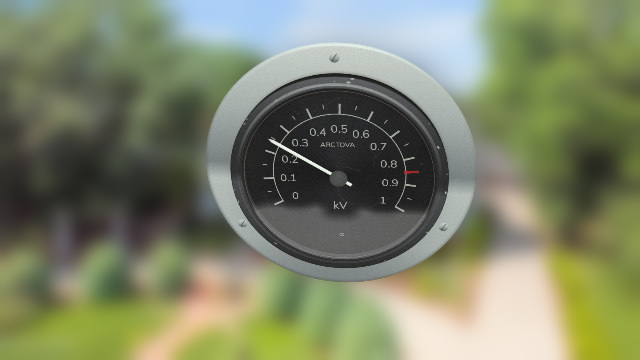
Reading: 0.25 (kV)
